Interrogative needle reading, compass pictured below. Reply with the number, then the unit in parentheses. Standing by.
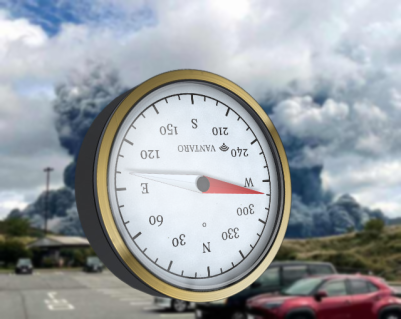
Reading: 280 (°)
